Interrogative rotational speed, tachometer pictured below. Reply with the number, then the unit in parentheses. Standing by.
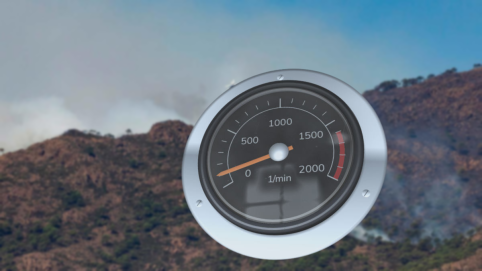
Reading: 100 (rpm)
